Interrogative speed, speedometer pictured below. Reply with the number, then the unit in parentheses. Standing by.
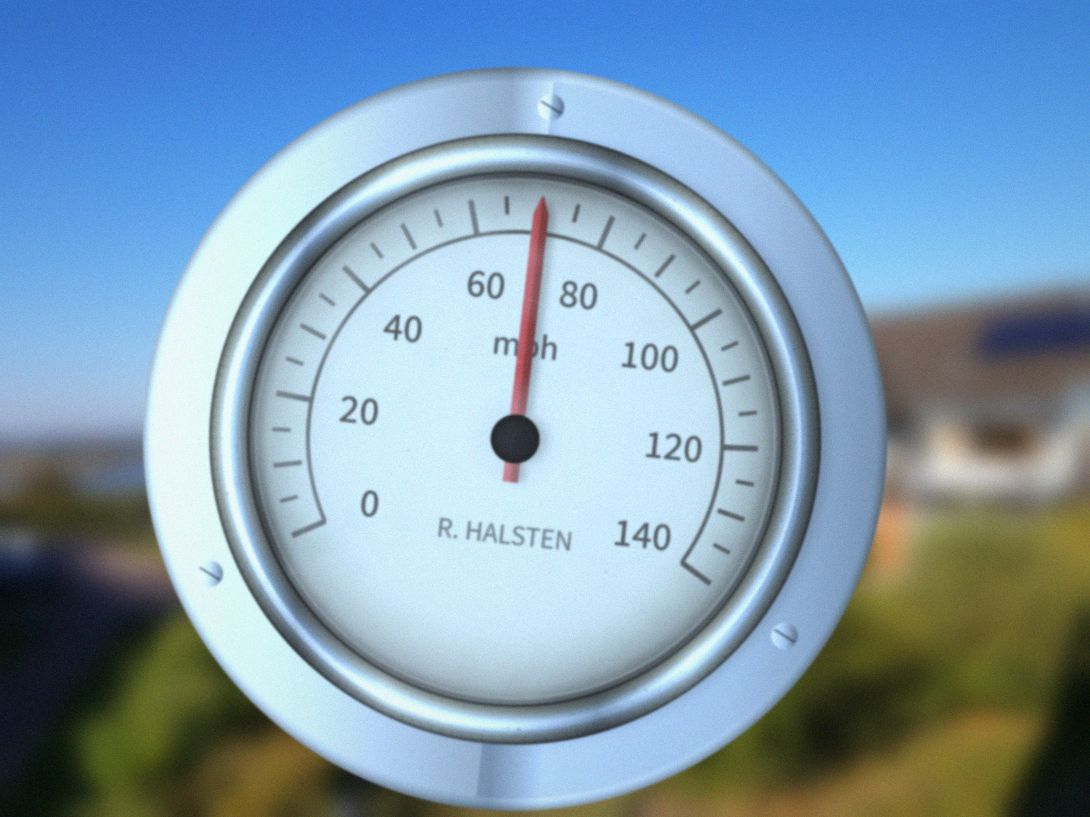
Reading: 70 (mph)
